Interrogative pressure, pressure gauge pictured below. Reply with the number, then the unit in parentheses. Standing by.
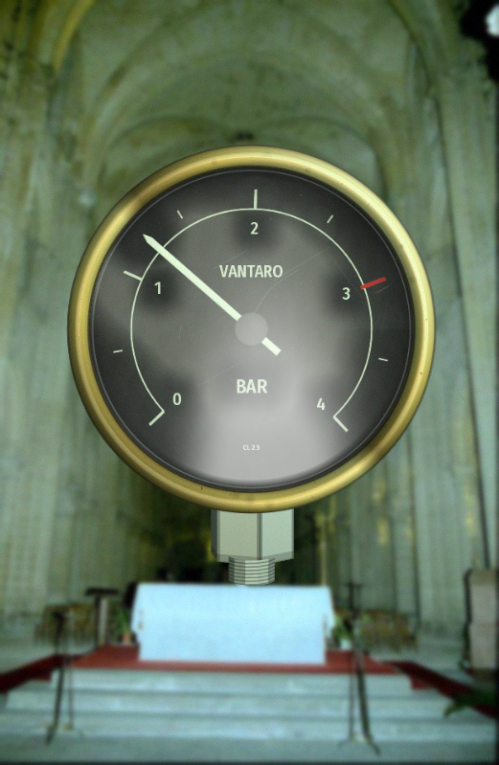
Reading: 1.25 (bar)
